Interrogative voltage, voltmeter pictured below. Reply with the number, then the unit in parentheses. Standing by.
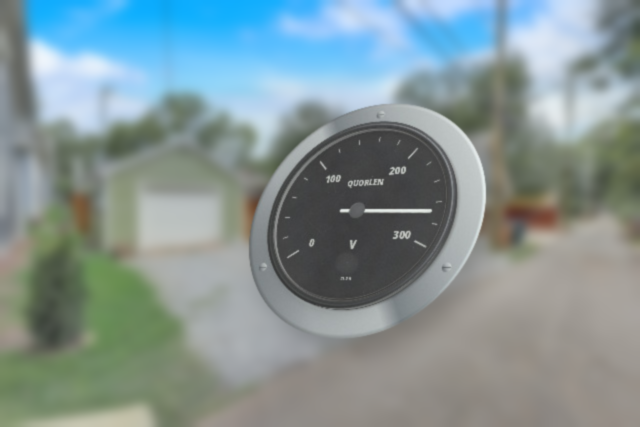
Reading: 270 (V)
